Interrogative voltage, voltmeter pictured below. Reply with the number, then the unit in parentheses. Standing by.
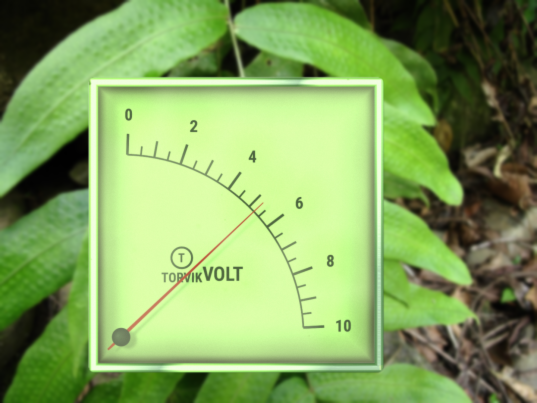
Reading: 5.25 (V)
